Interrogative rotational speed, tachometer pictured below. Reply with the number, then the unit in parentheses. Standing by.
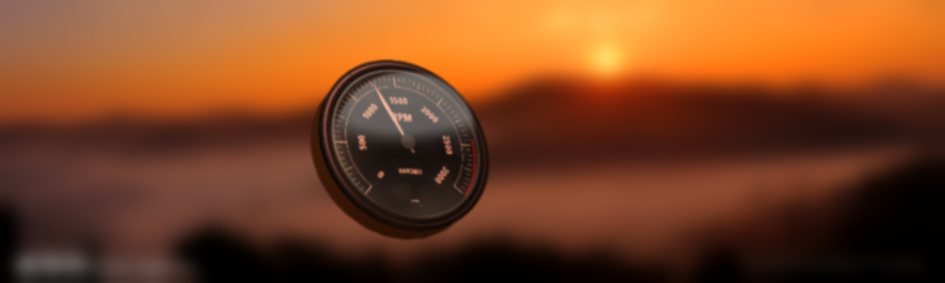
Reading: 1250 (rpm)
